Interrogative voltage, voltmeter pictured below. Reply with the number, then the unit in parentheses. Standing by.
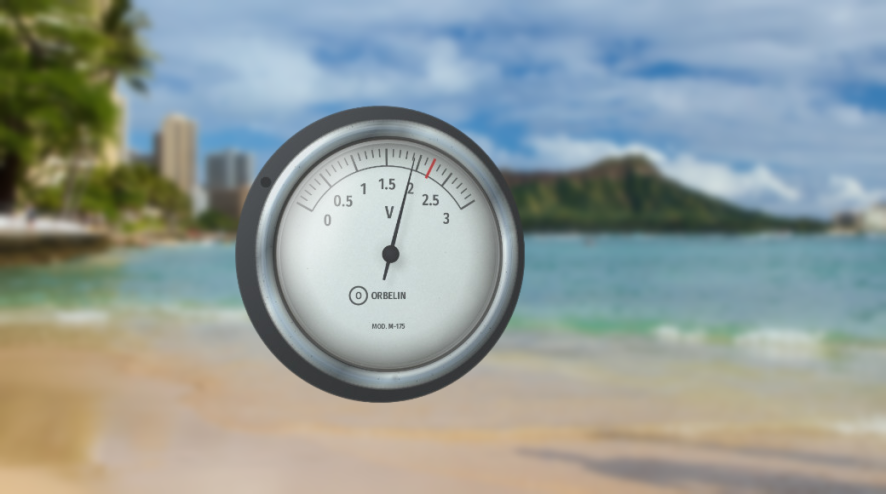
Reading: 1.9 (V)
